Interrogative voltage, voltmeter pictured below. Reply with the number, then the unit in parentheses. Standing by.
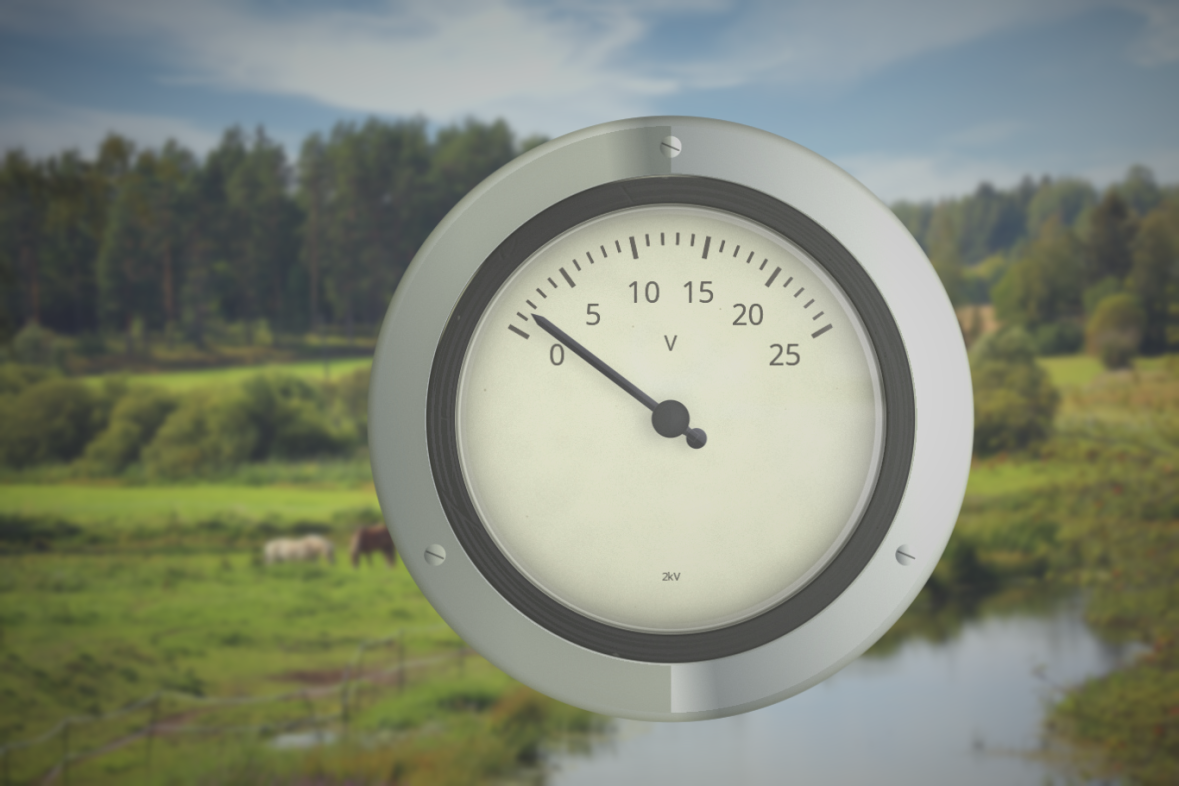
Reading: 1.5 (V)
